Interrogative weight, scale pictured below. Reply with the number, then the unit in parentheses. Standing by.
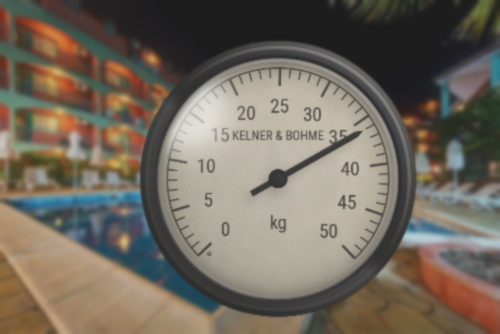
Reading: 36 (kg)
